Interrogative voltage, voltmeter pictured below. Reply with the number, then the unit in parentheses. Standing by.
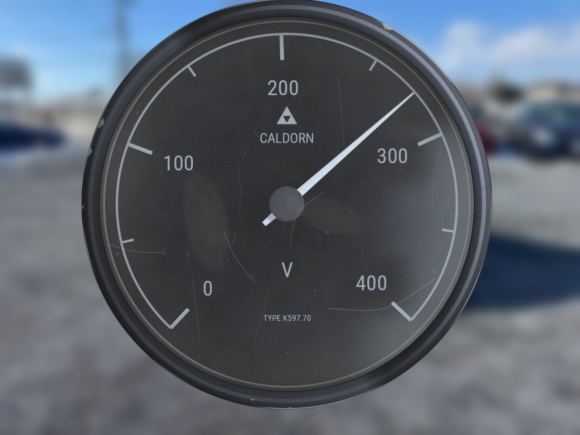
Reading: 275 (V)
